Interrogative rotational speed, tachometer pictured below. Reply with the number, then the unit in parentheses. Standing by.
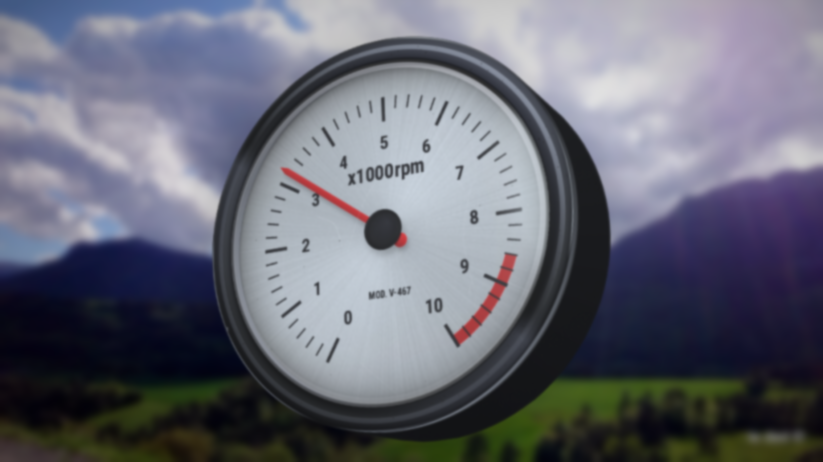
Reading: 3200 (rpm)
